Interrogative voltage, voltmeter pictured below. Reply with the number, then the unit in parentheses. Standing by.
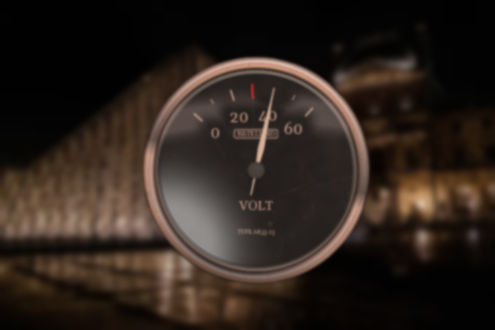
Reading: 40 (V)
